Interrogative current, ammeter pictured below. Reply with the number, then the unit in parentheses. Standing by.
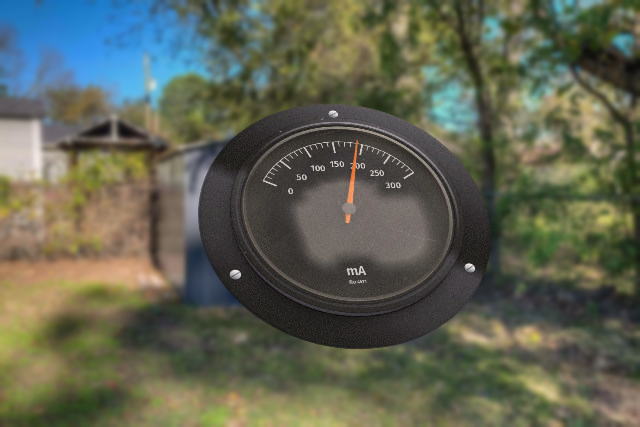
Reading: 190 (mA)
